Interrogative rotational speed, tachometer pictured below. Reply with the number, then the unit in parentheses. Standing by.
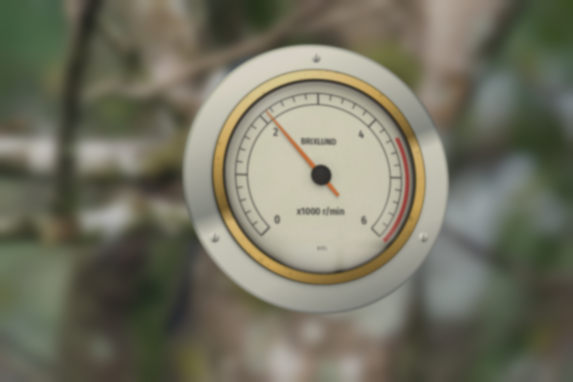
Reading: 2100 (rpm)
